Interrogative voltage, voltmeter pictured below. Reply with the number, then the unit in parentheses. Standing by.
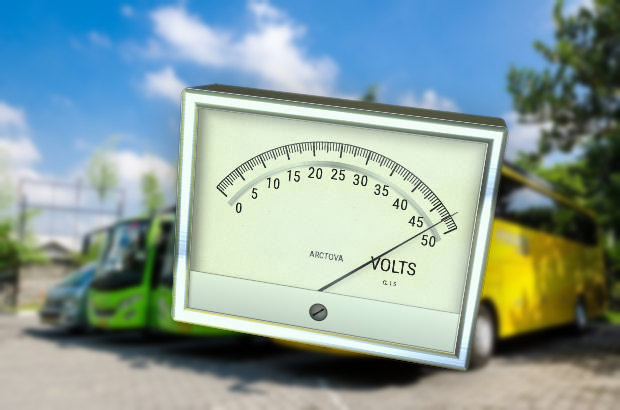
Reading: 47.5 (V)
